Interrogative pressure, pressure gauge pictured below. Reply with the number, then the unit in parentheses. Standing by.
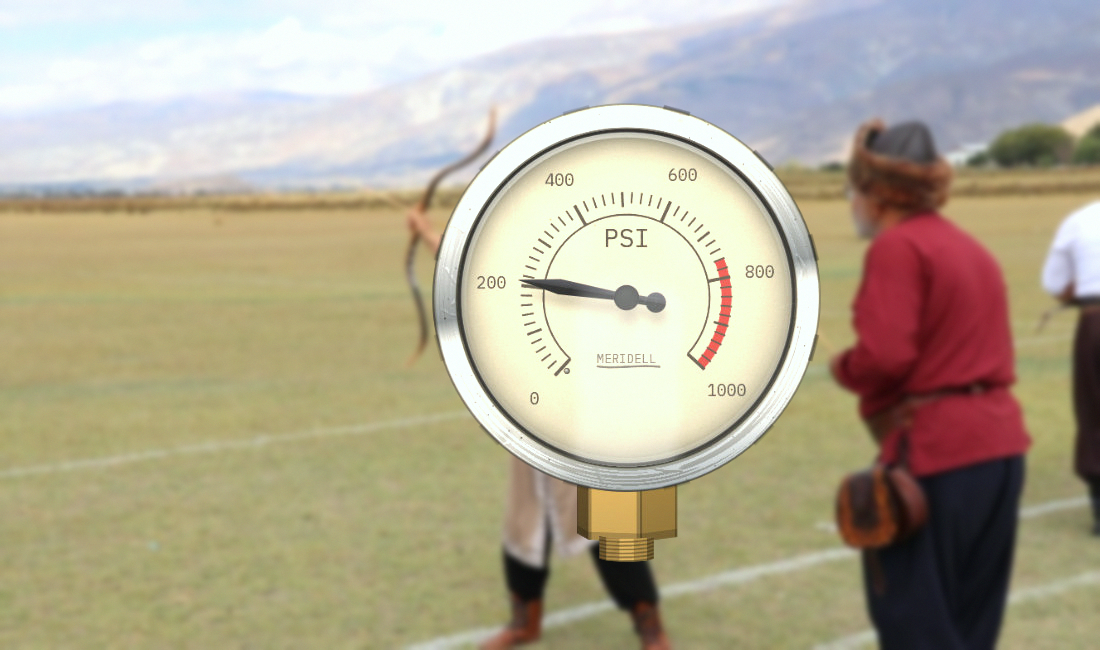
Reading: 210 (psi)
